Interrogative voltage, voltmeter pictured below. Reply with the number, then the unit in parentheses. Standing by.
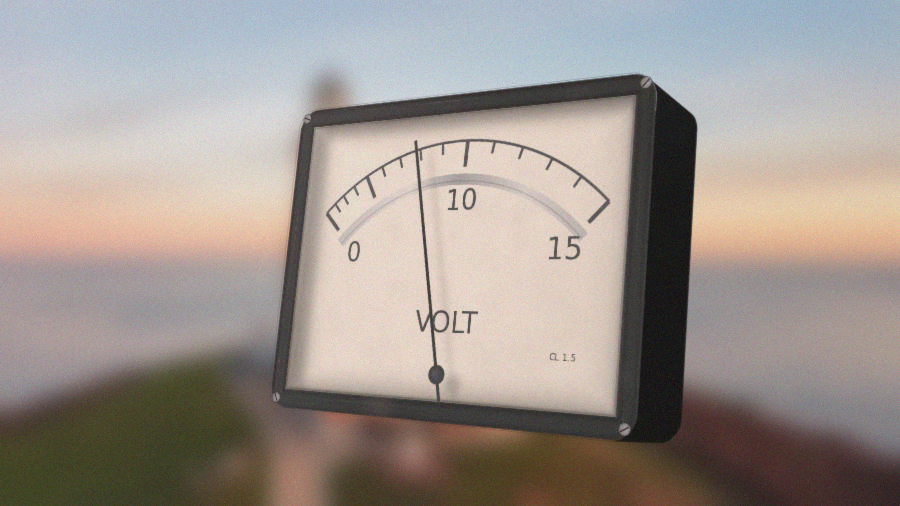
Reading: 8 (V)
